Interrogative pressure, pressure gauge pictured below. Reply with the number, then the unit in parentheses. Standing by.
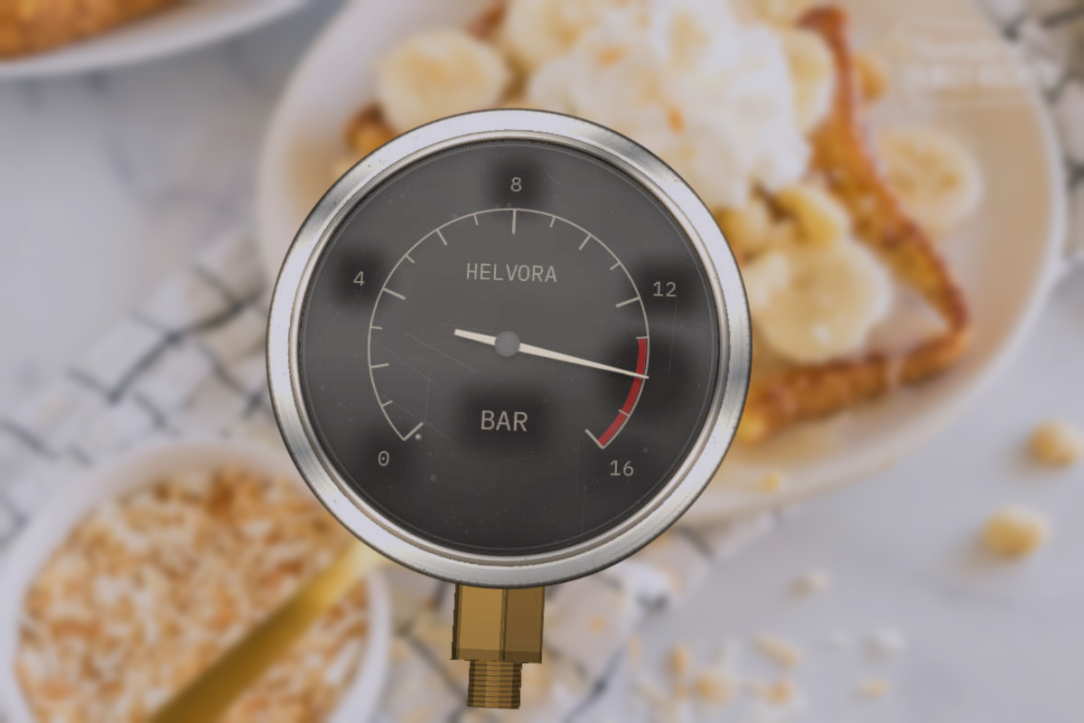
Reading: 14 (bar)
